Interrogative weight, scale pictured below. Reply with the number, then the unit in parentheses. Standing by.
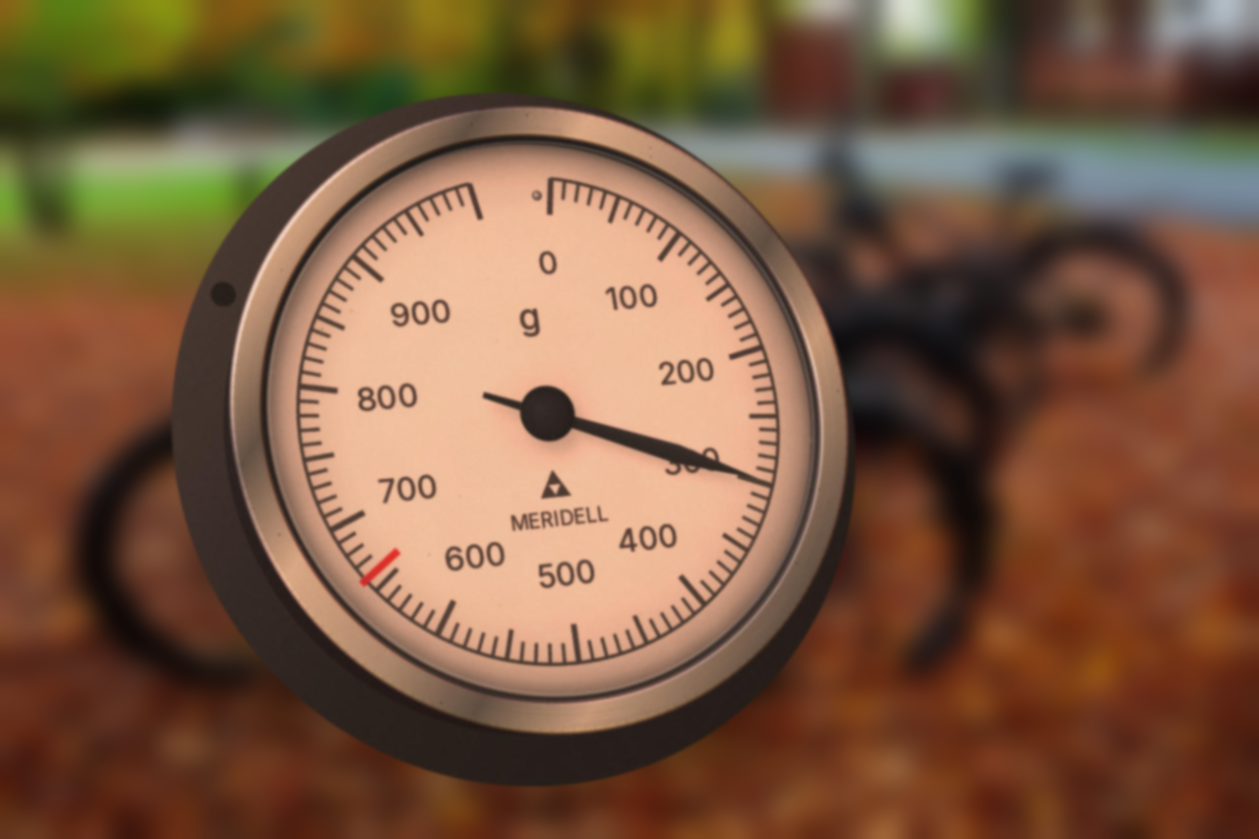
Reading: 300 (g)
